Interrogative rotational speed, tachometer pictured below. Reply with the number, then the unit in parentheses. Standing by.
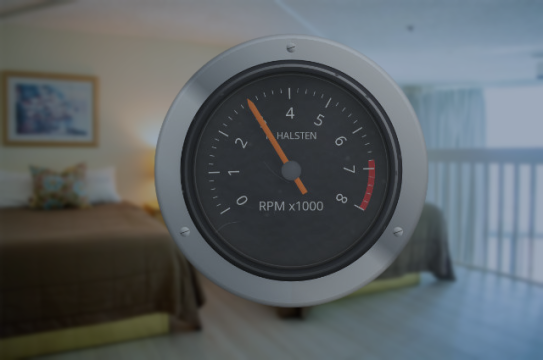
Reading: 3000 (rpm)
